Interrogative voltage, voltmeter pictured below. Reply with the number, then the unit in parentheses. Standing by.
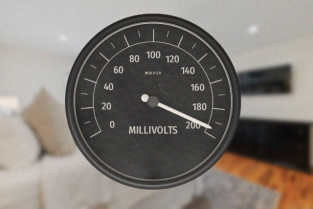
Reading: 195 (mV)
